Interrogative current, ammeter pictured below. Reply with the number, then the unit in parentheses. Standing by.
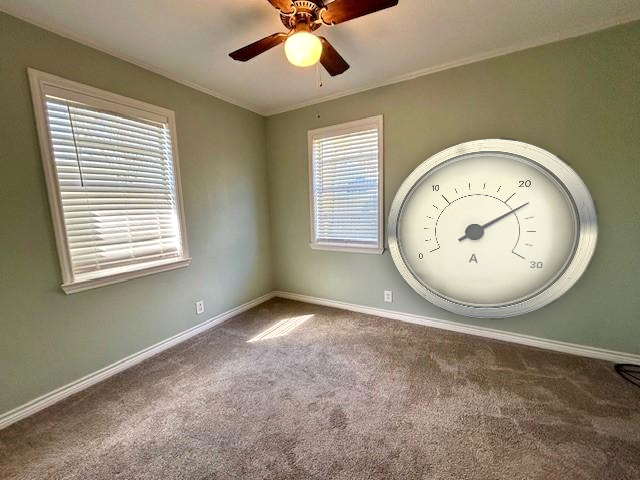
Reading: 22 (A)
